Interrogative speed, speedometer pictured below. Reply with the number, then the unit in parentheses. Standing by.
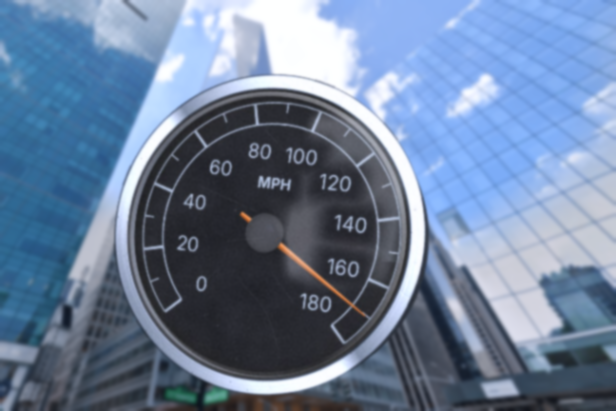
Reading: 170 (mph)
